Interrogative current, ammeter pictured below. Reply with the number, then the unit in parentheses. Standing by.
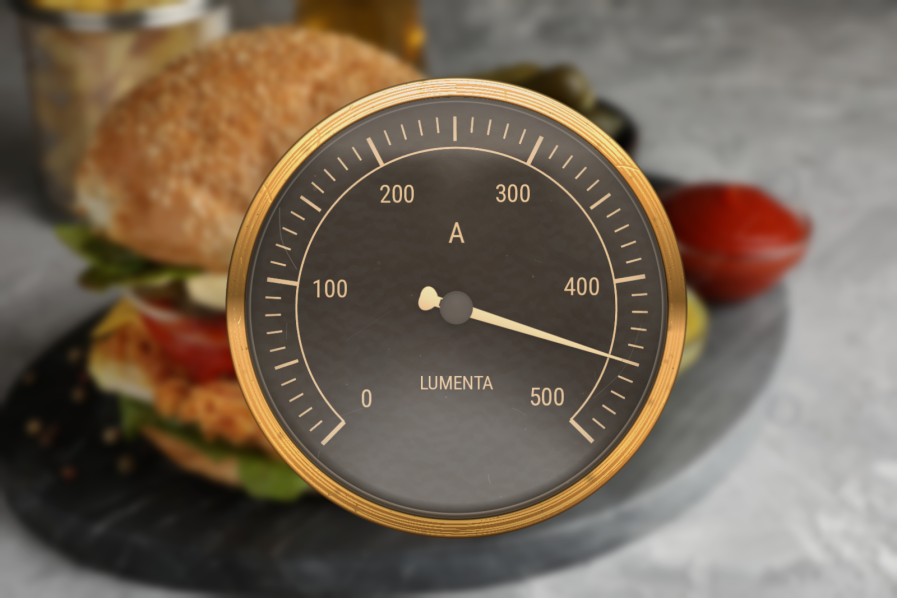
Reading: 450 (A)
